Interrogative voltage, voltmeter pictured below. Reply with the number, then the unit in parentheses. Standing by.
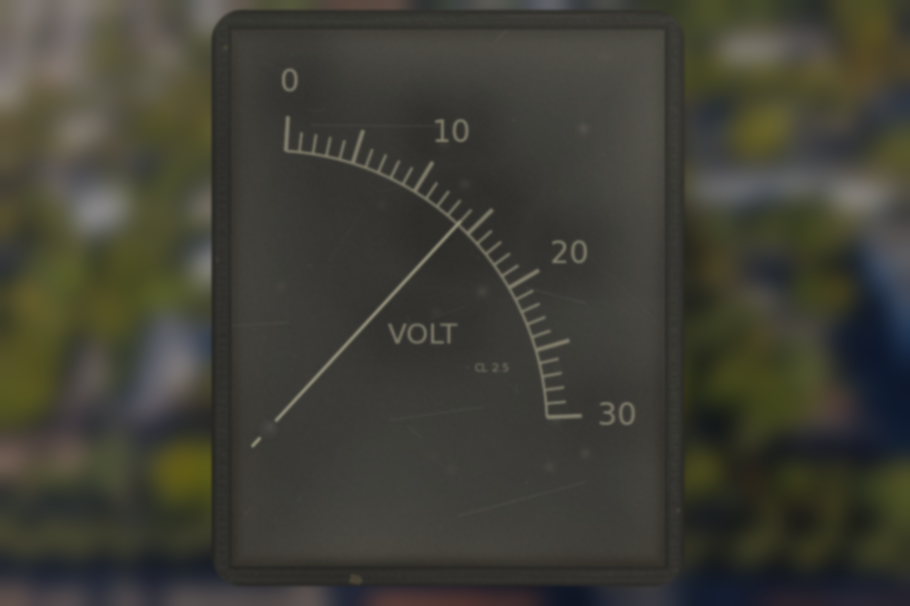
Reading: 14 (V)
